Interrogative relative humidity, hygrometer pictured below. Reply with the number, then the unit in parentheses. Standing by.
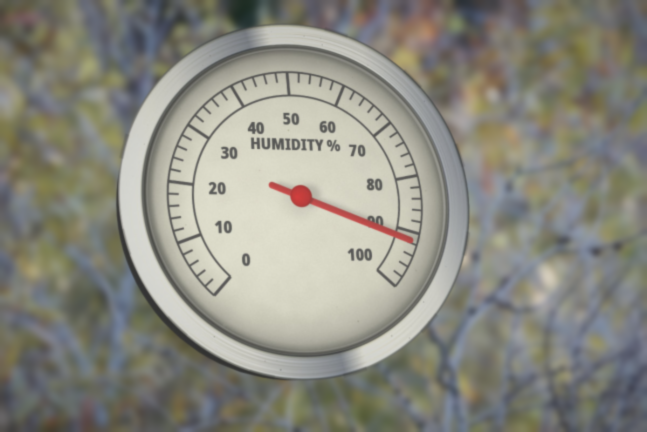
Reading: 92 (%)
